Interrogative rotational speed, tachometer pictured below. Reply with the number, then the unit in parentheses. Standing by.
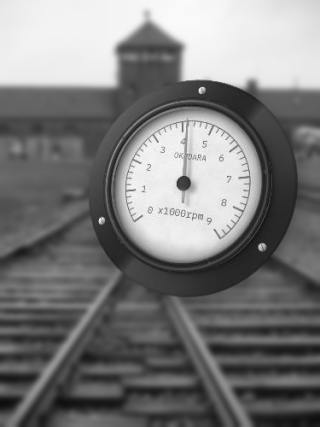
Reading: 4200 (rpm)
